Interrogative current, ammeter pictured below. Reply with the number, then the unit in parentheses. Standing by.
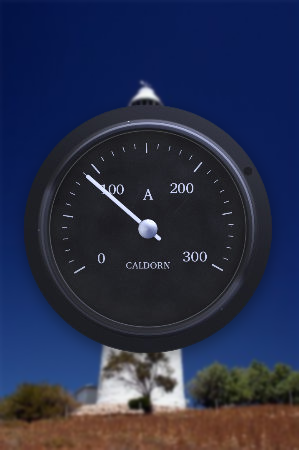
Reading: 90 (A)
